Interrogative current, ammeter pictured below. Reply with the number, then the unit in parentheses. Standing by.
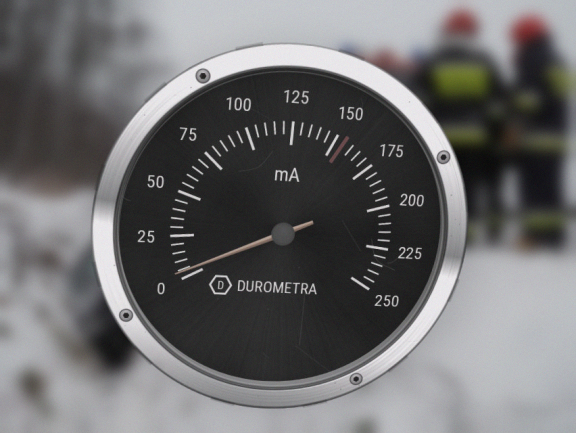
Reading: 5 (mA)
